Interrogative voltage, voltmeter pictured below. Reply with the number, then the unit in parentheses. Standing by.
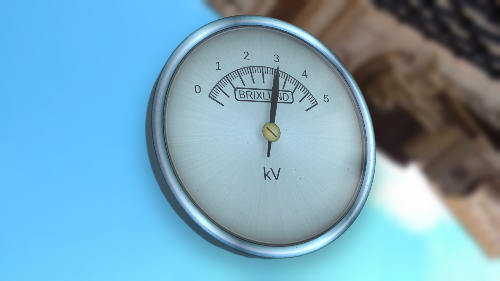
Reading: 3 (kV)
